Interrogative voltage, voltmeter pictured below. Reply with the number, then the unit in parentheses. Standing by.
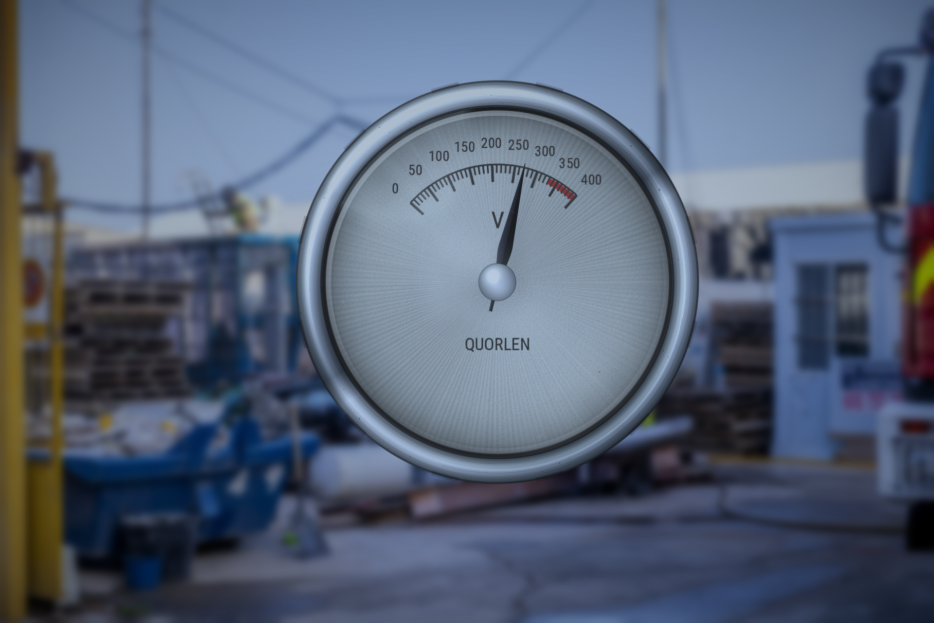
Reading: 270 (V)
